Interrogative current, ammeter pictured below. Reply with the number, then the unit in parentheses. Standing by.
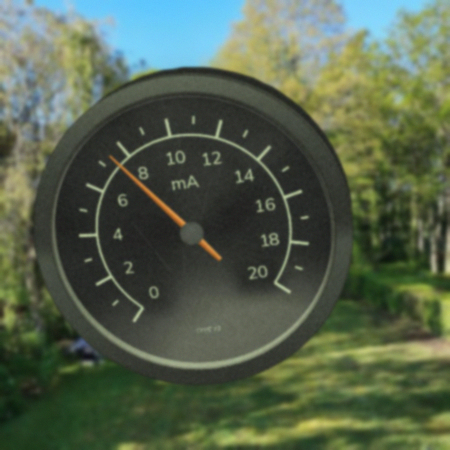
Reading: 7.5 (mA)
